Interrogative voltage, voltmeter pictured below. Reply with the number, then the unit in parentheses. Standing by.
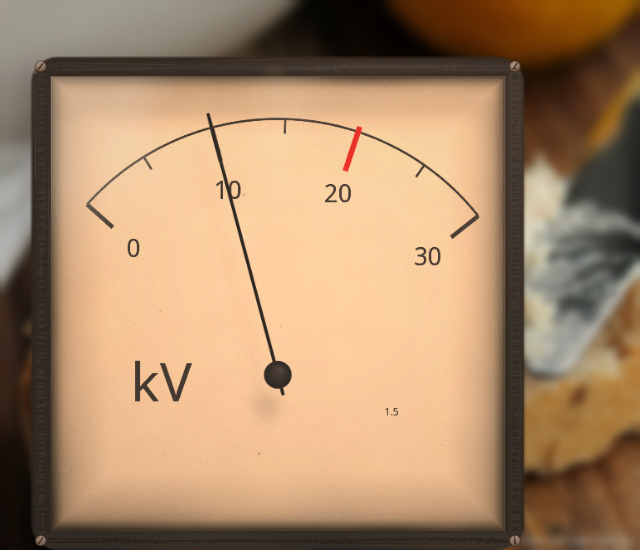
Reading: 10 (kV)
